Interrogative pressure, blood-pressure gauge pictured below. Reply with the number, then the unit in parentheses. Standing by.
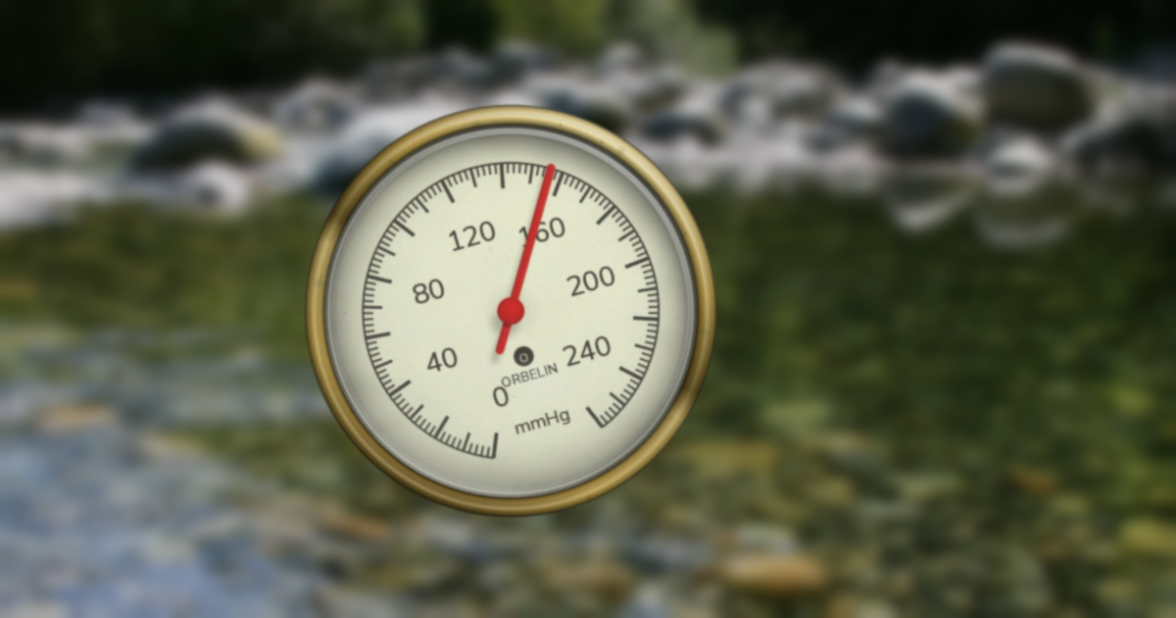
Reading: 156 (mmHg)
